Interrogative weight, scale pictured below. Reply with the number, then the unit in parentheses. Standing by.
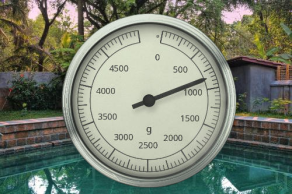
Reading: 850 (g)
